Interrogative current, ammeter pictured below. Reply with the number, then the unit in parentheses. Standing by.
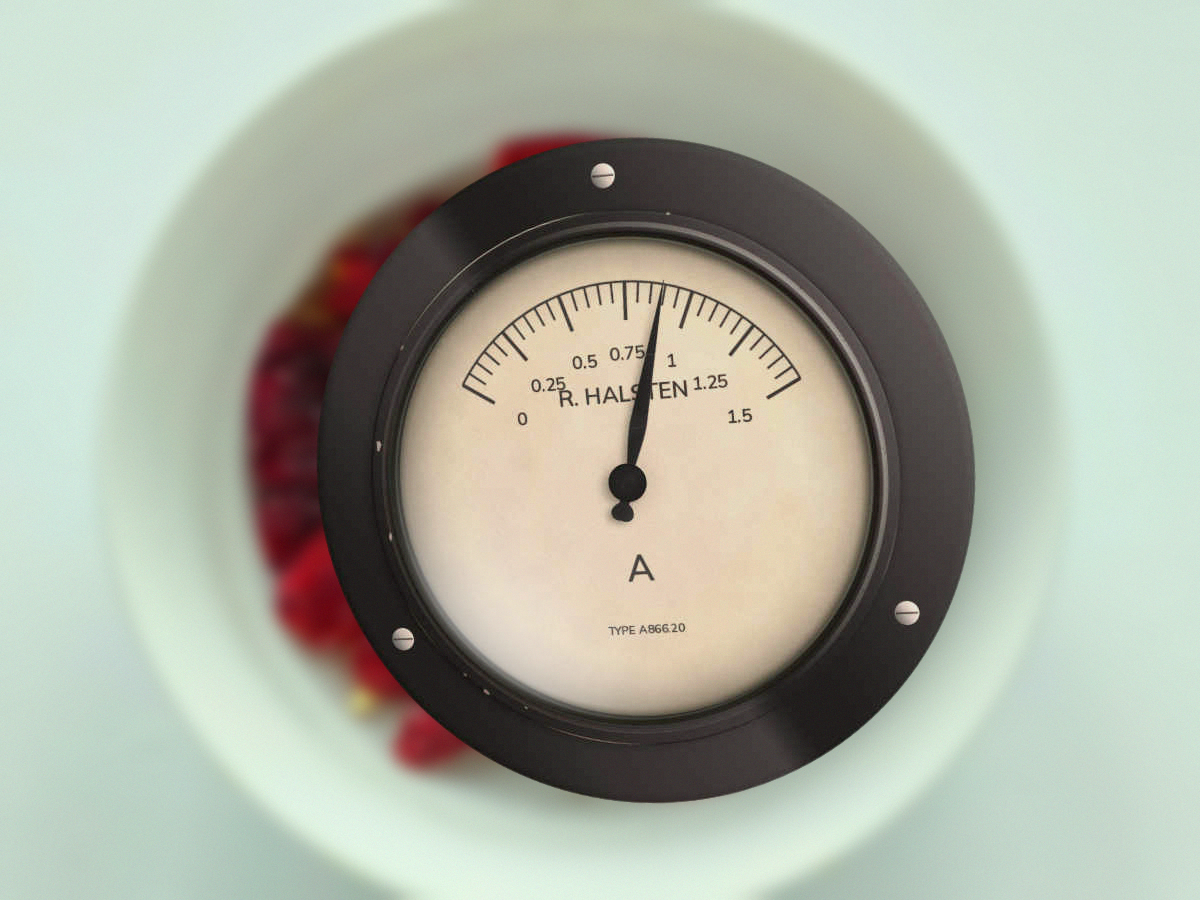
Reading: 0.9 (A)
